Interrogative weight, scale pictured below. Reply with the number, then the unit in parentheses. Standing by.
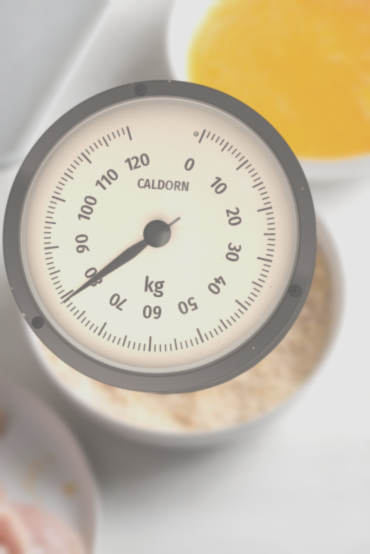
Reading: 79 (kg)
